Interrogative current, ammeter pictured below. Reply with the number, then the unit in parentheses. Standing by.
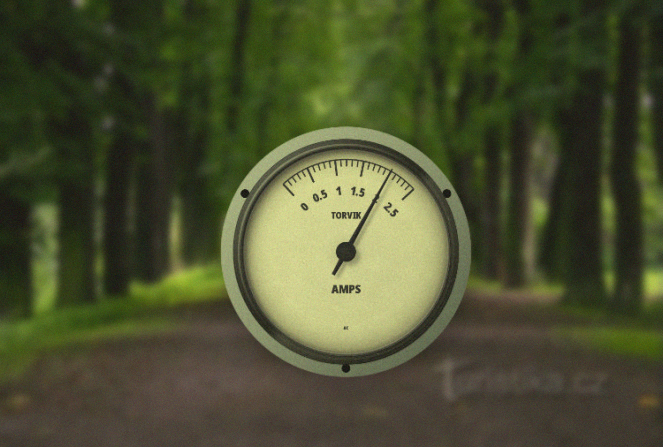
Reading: 2 (A)
